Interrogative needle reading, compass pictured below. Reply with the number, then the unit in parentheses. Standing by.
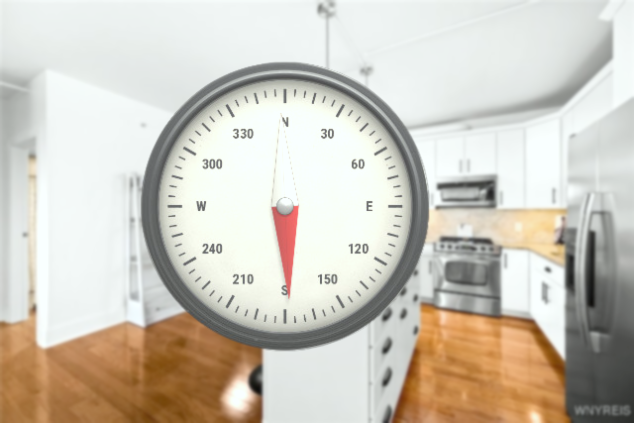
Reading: 177.5 (°)
